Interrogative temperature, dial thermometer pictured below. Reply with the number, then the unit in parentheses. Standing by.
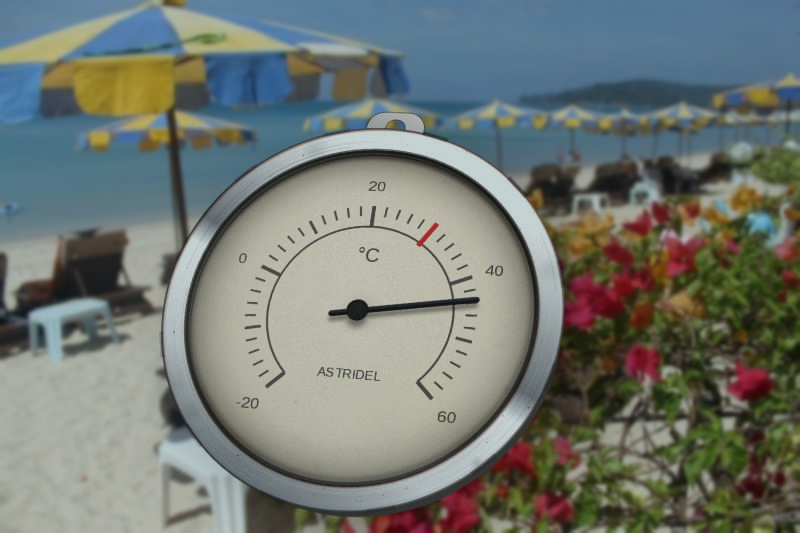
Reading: 44 (°C)
